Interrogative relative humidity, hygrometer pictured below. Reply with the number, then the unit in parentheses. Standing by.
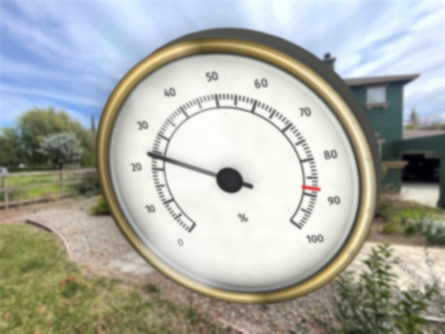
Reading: 25 (%)
